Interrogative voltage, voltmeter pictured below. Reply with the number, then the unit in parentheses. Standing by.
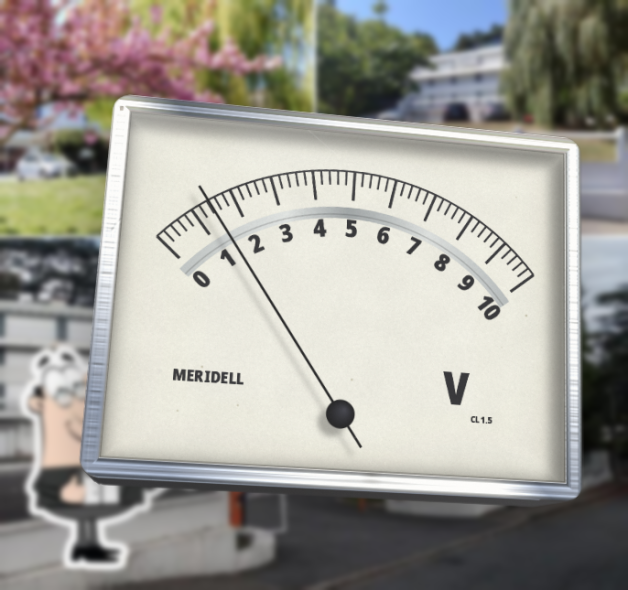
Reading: 1.4 (V)
